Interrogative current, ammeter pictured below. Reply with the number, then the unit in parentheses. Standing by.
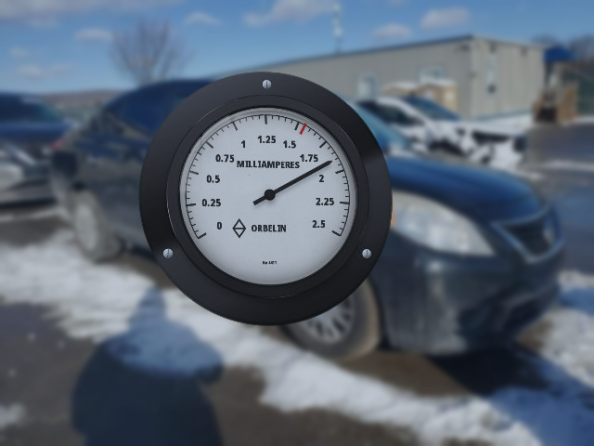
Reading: 1.9 (mA)
